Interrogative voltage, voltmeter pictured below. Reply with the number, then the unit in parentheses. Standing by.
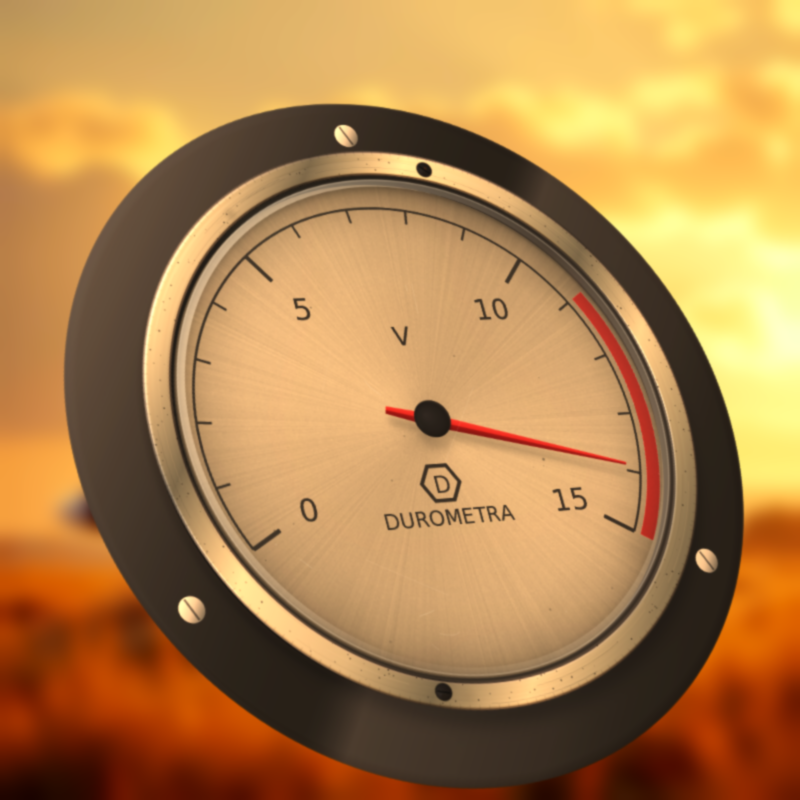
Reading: 14 (V)
